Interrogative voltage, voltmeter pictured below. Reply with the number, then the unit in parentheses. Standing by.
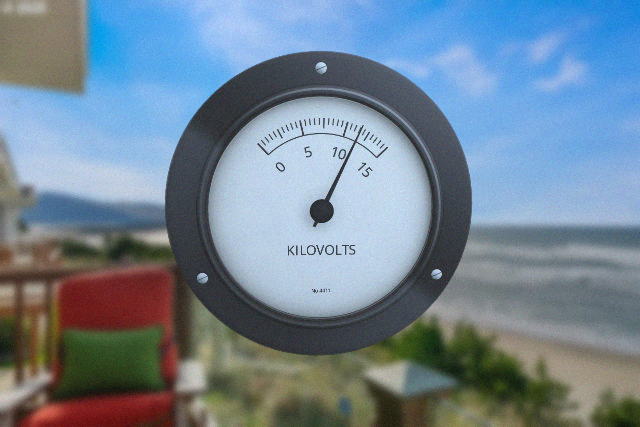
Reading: 11.5 (kV)
